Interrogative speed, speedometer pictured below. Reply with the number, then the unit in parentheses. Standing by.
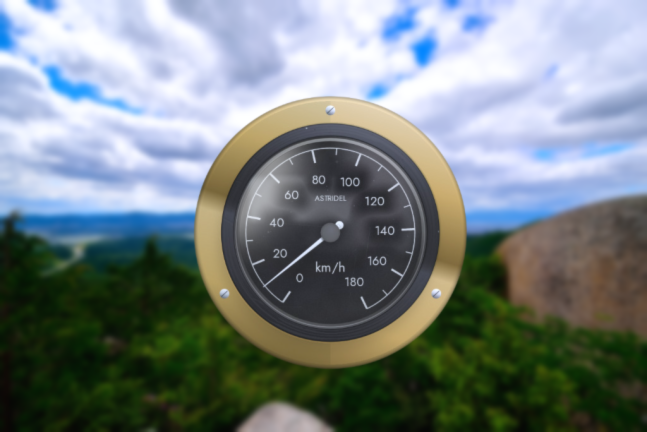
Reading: 10 (km/h)
